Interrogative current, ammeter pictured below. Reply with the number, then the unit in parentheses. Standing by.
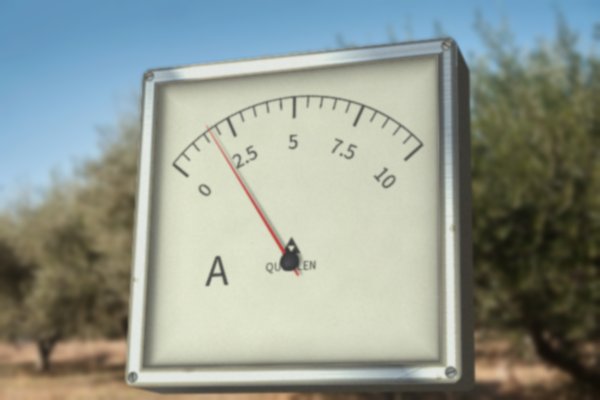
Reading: 1.75 (A)
